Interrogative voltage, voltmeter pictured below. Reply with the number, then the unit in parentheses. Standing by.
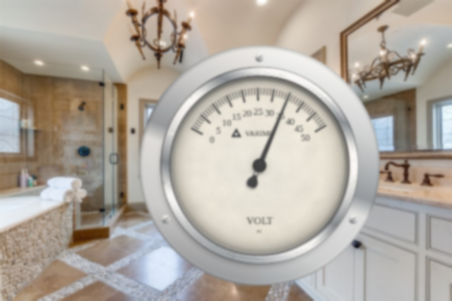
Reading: 35 (V)
